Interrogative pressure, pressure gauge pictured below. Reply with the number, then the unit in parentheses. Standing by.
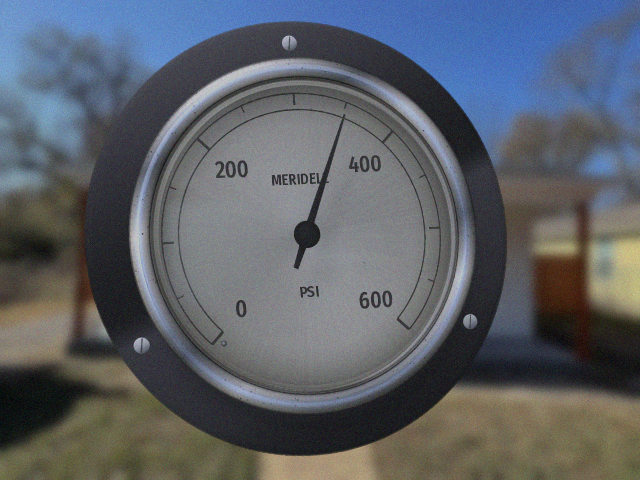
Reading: 350 (psi)
